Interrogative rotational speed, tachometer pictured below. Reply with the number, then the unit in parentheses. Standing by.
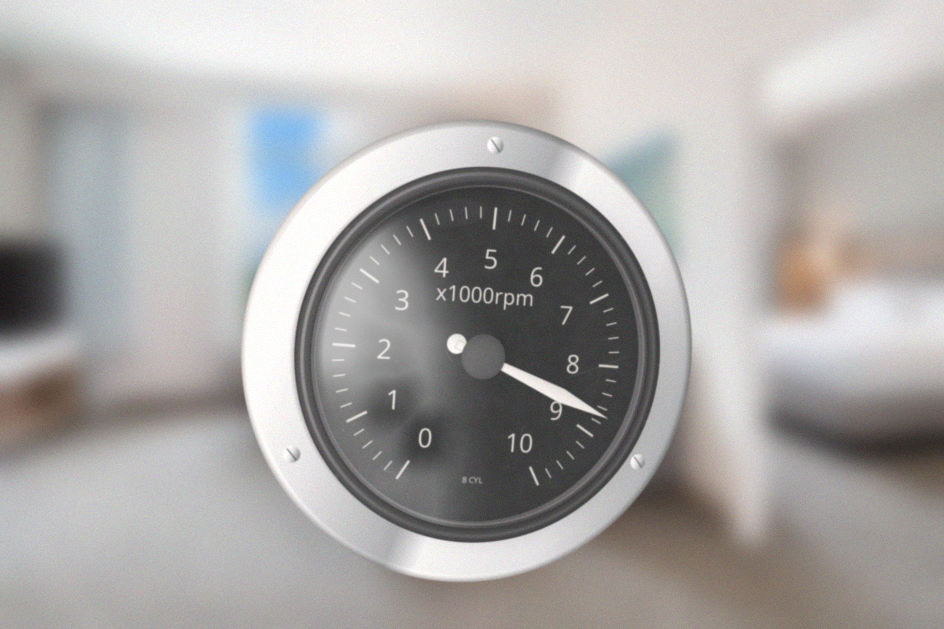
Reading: 8700 (rpm)
